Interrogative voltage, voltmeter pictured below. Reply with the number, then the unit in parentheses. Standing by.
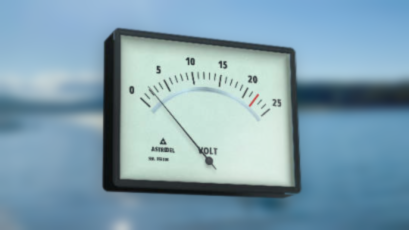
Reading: 2 (V)
